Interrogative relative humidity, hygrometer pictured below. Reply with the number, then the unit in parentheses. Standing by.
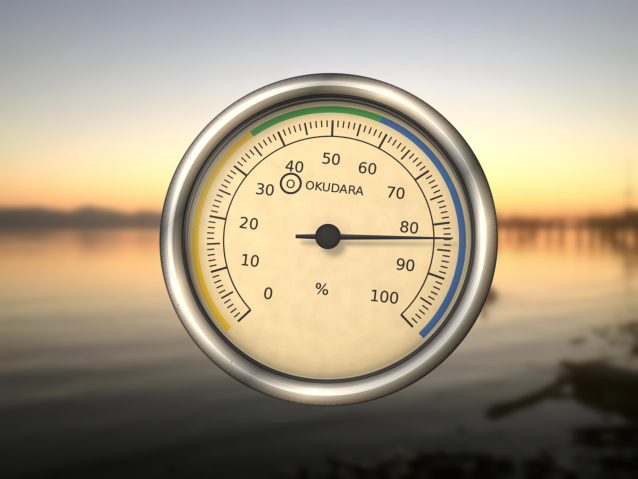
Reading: 83 (%)
